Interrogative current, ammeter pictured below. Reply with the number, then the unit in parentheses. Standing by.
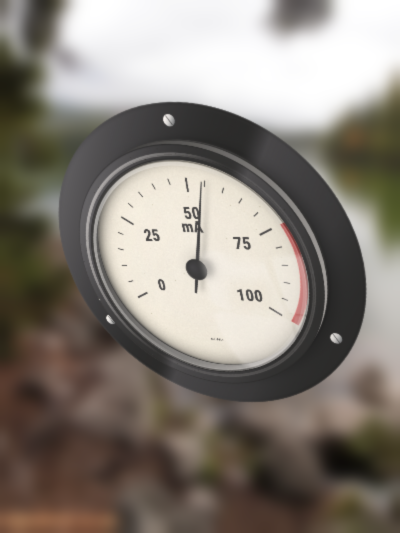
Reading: 55 (mA)
